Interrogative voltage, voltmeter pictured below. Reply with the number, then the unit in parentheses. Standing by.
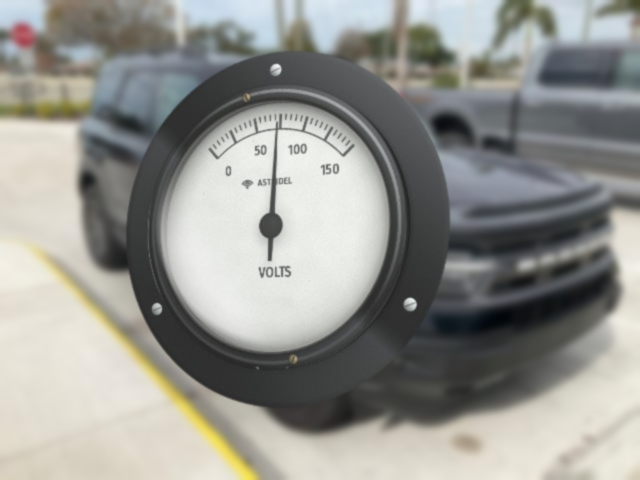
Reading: 75 (V)
